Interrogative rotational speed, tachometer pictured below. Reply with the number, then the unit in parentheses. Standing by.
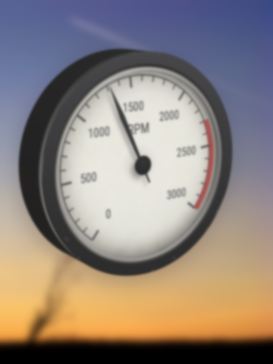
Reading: 1300 (rpm)
